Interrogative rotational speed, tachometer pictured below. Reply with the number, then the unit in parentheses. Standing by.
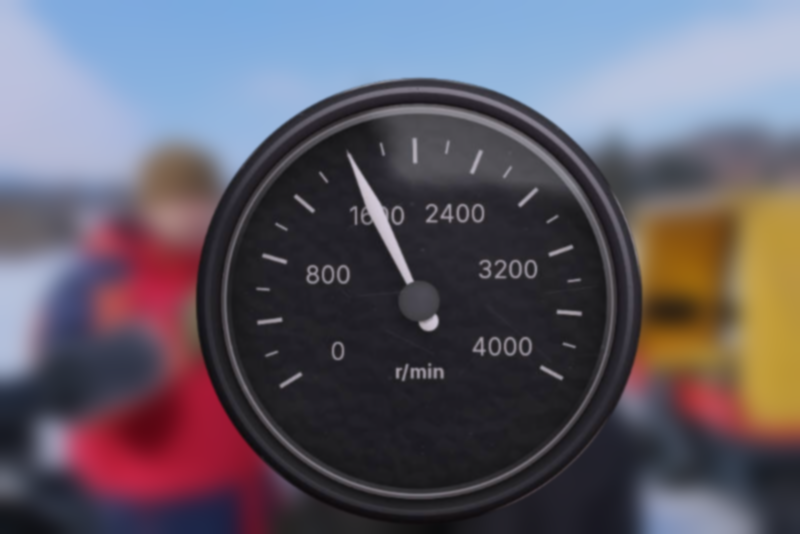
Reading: 1600 (rpm)
